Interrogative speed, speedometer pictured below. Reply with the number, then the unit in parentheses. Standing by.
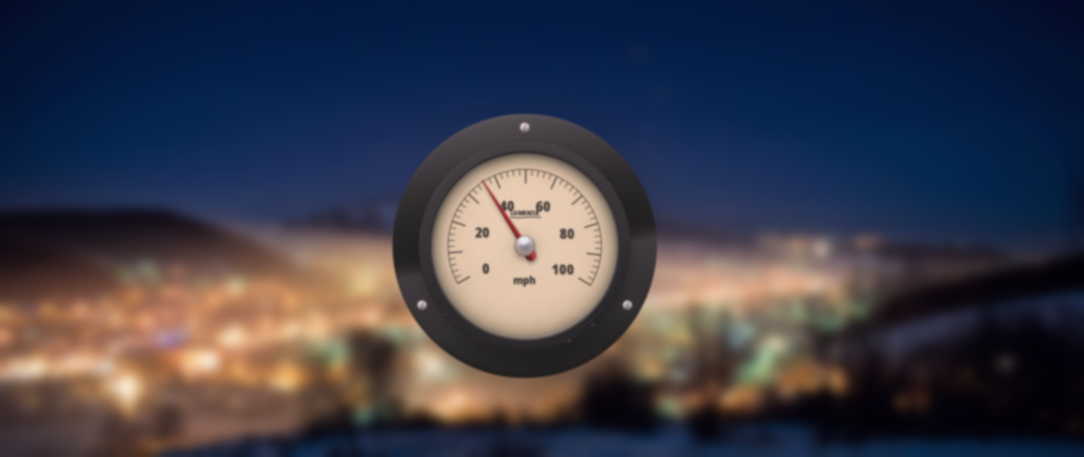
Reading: 36 (mph)
